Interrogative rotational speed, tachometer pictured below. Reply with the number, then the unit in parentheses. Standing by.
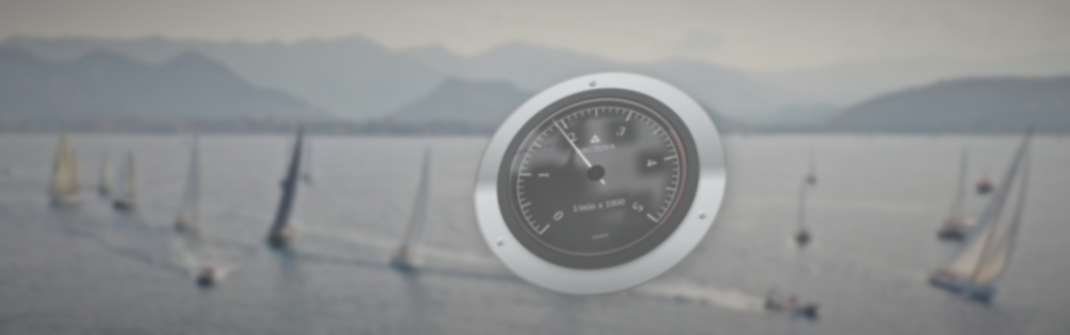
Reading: 1900 (rpm)
